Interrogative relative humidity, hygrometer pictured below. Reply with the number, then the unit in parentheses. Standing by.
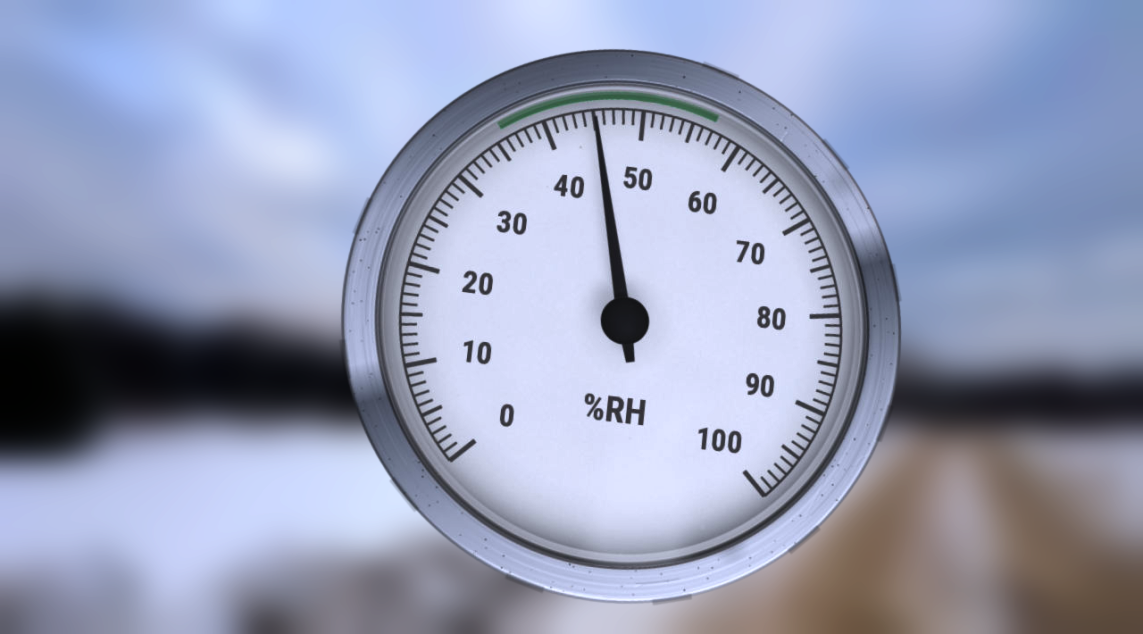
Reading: 45 (%)
